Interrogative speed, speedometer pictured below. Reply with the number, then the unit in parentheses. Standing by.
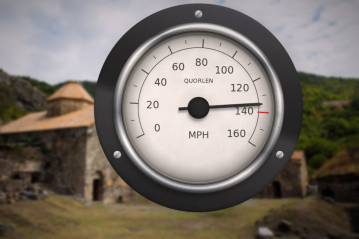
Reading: 135 (mph)
